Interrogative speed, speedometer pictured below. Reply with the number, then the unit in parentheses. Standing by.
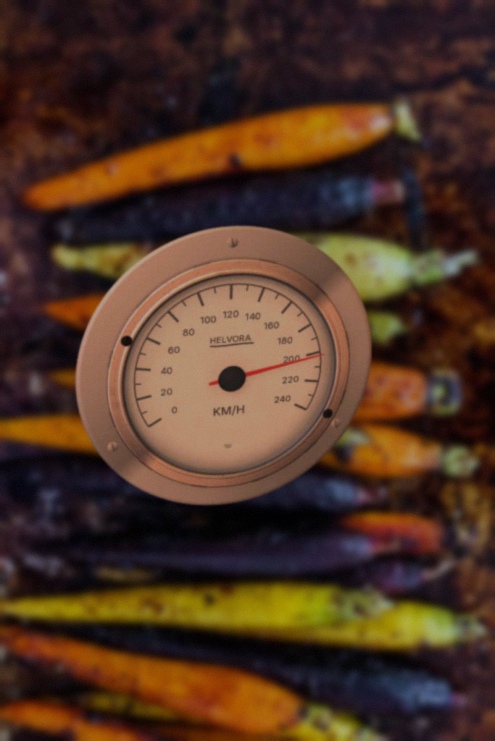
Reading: 200 (km/h)
